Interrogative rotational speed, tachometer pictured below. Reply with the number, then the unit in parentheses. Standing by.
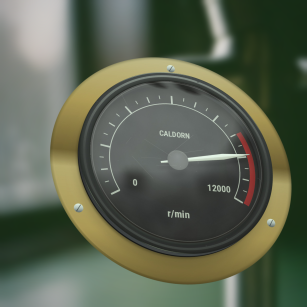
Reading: 10000 (rpm)
